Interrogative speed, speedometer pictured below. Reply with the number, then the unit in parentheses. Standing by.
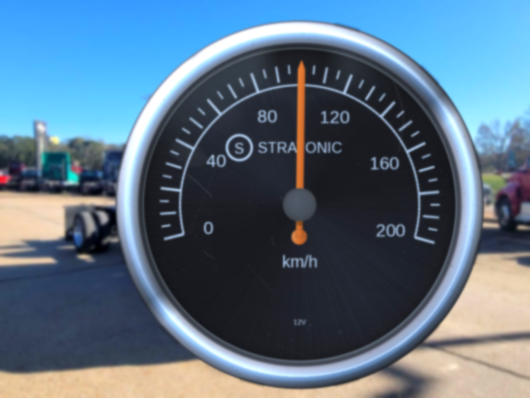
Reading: 100 (km/h)
